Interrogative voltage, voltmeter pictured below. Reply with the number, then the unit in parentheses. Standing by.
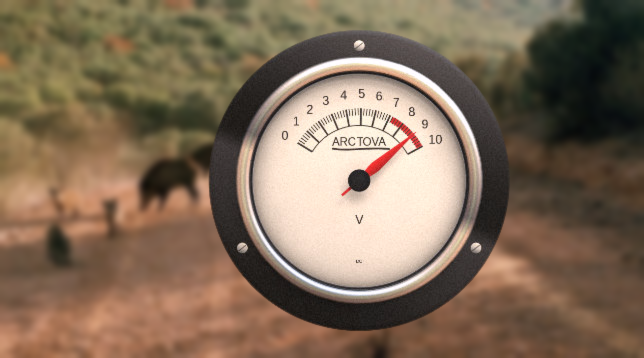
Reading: 9 (V)
